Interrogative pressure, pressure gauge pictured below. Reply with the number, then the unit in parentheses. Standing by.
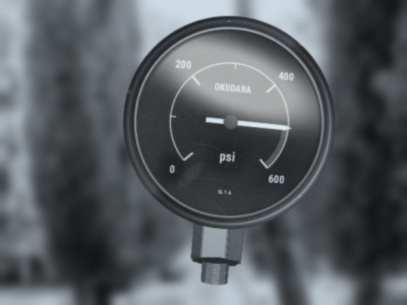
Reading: 500 (psi)
